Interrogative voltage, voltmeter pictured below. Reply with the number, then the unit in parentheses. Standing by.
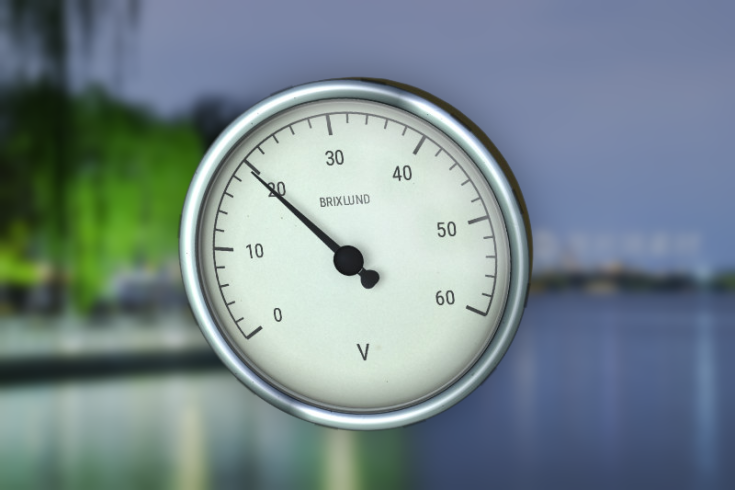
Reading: 20 (V)
